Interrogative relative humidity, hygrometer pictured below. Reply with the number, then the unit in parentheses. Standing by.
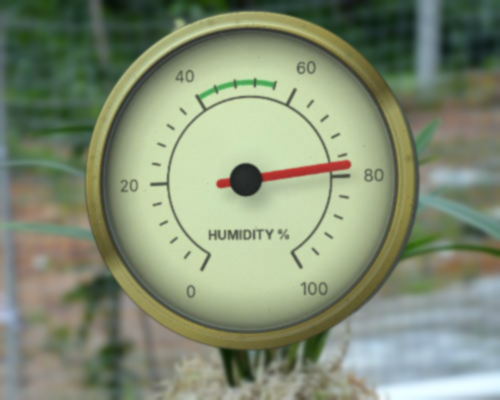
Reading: 78 (%)
